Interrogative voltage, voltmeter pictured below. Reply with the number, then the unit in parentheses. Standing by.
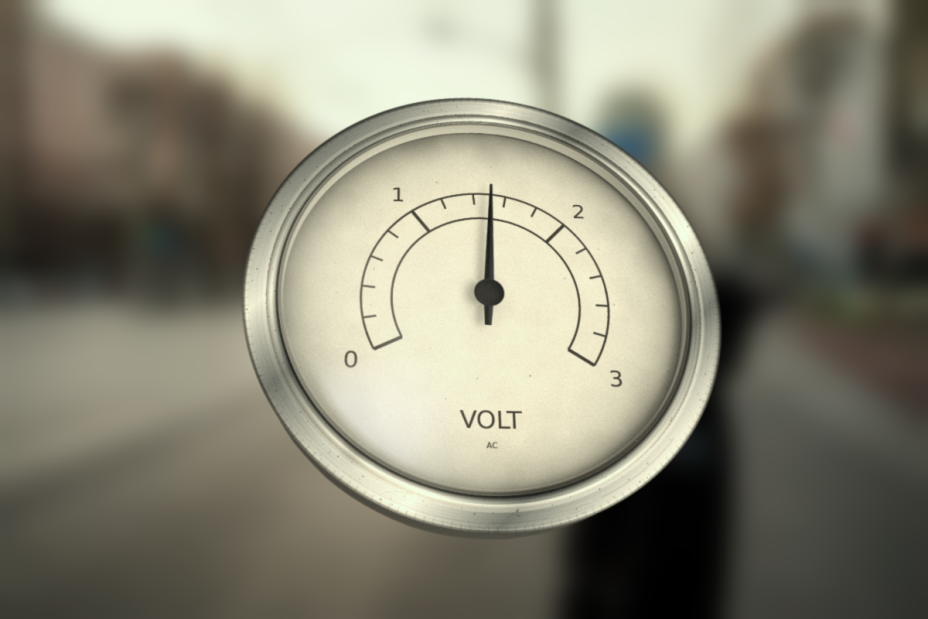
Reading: 1.5 (V)
